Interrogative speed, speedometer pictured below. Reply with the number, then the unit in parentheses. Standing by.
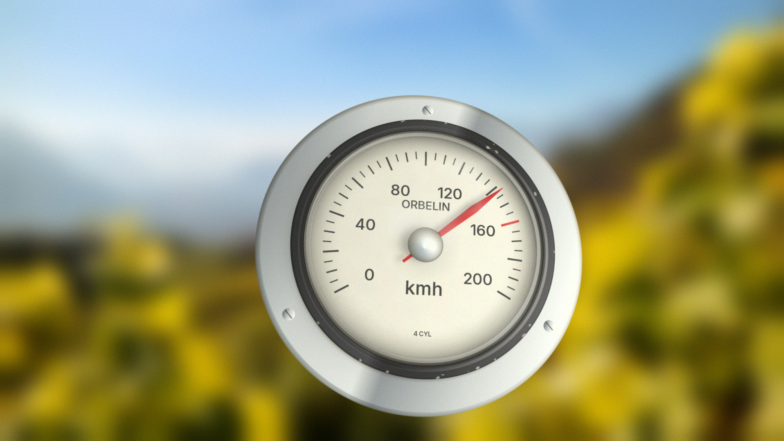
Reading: 142.5 (km/h)
